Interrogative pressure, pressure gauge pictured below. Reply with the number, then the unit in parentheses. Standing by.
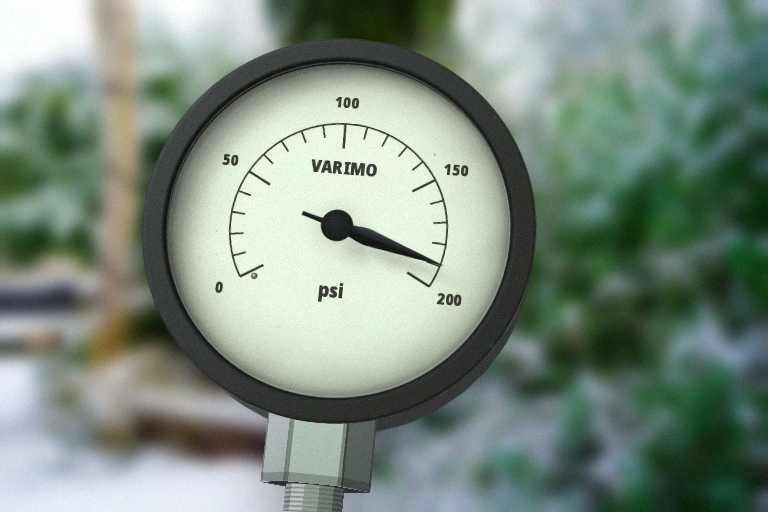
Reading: 190 (psi)
